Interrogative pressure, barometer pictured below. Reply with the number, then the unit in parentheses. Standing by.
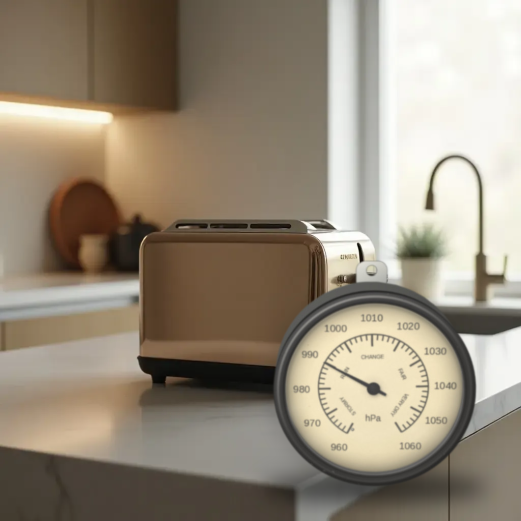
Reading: 990 (hPa)
